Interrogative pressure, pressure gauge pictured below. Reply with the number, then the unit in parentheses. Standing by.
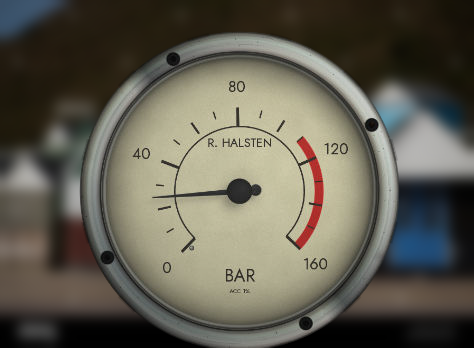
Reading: 25 (bar)
